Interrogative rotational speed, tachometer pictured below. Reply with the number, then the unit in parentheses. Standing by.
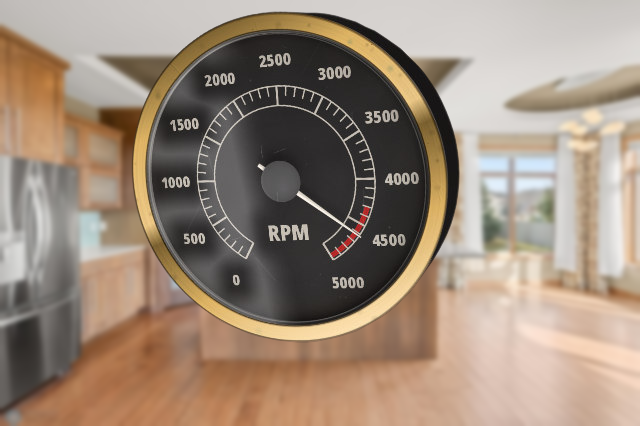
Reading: 4600 (rpm)
